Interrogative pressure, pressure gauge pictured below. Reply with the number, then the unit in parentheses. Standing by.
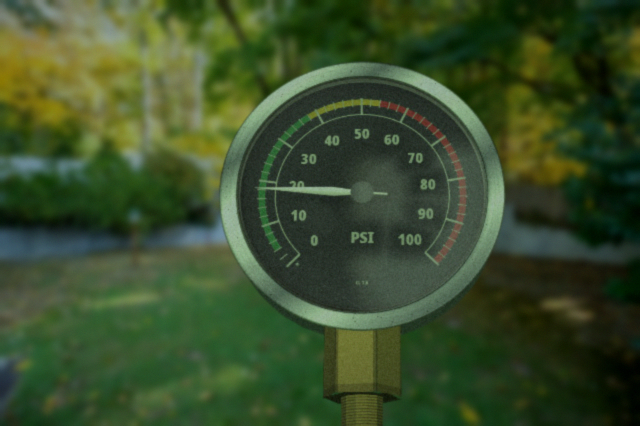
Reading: 18 (psi)
